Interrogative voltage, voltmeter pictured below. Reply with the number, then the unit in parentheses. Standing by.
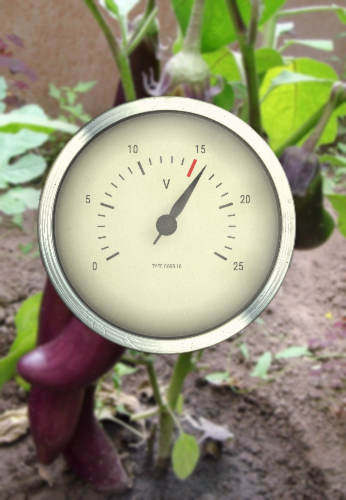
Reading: 16 (V)
